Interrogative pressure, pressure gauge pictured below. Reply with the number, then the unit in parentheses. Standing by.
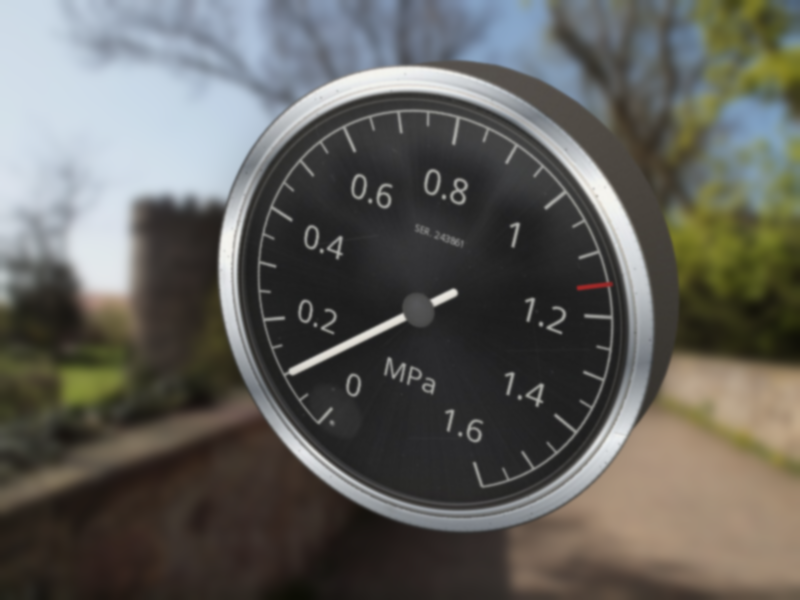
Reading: 0.1 (MPa)
